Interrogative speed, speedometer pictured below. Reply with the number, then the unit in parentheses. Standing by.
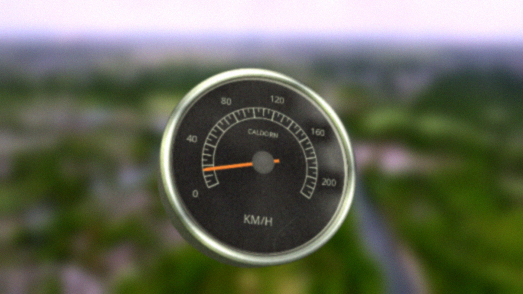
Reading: 15 (km/h)
